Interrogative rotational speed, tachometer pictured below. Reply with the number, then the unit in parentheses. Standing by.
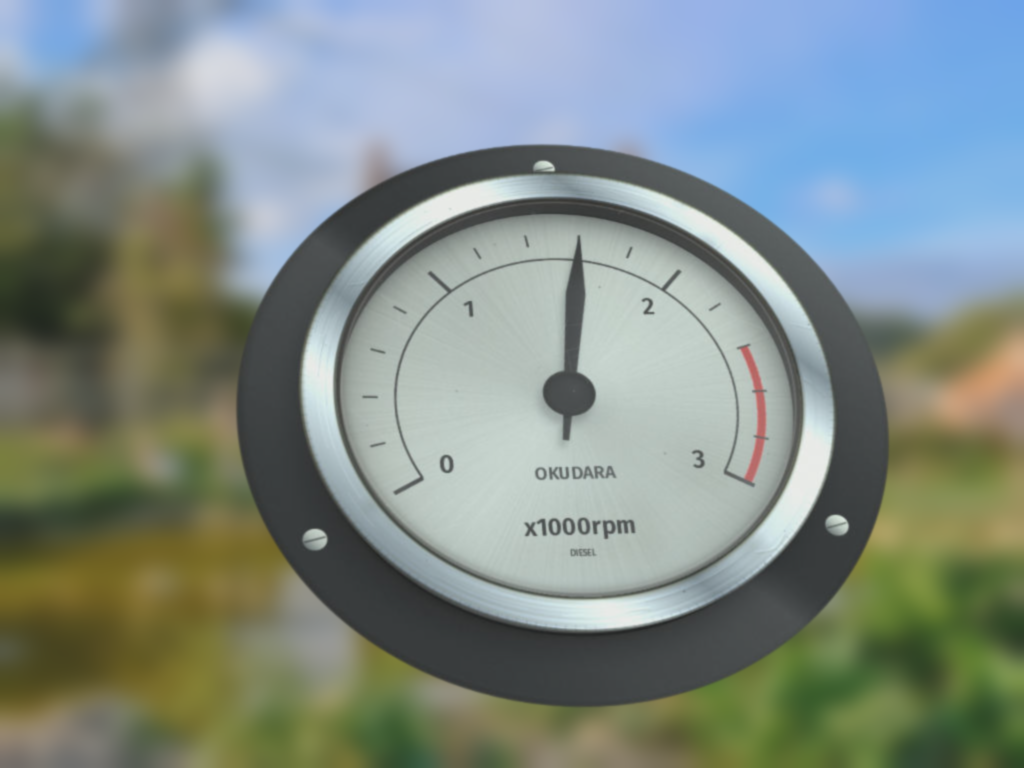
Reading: 1600 (rpm)
